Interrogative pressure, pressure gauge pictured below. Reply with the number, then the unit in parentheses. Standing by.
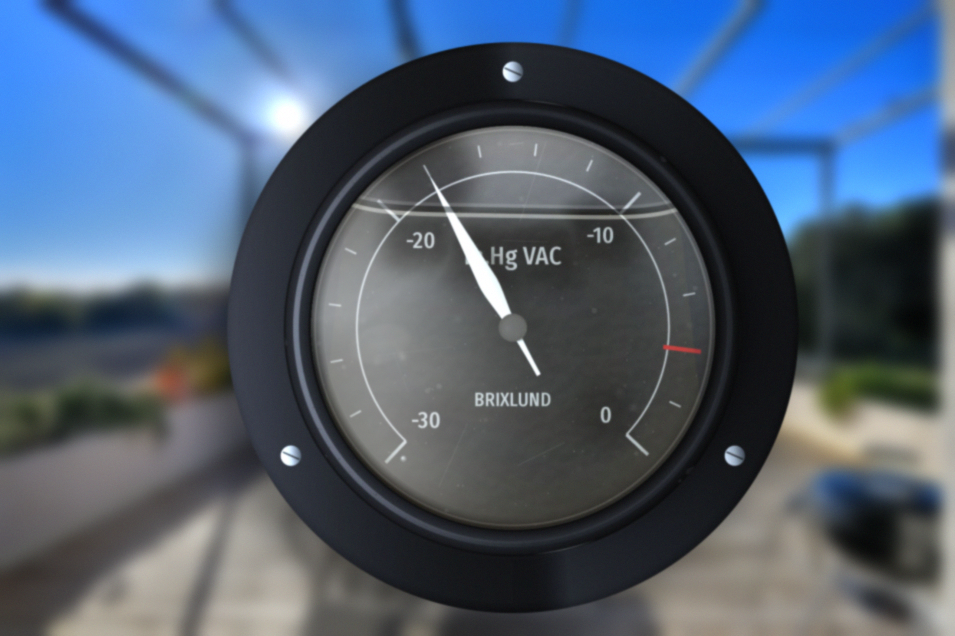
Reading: -18 (inHg)
